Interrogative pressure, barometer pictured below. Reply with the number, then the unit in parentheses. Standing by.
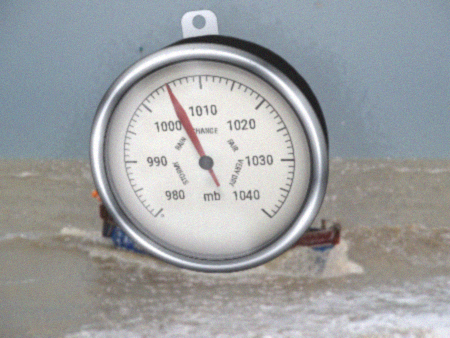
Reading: 1005 (mbar)
